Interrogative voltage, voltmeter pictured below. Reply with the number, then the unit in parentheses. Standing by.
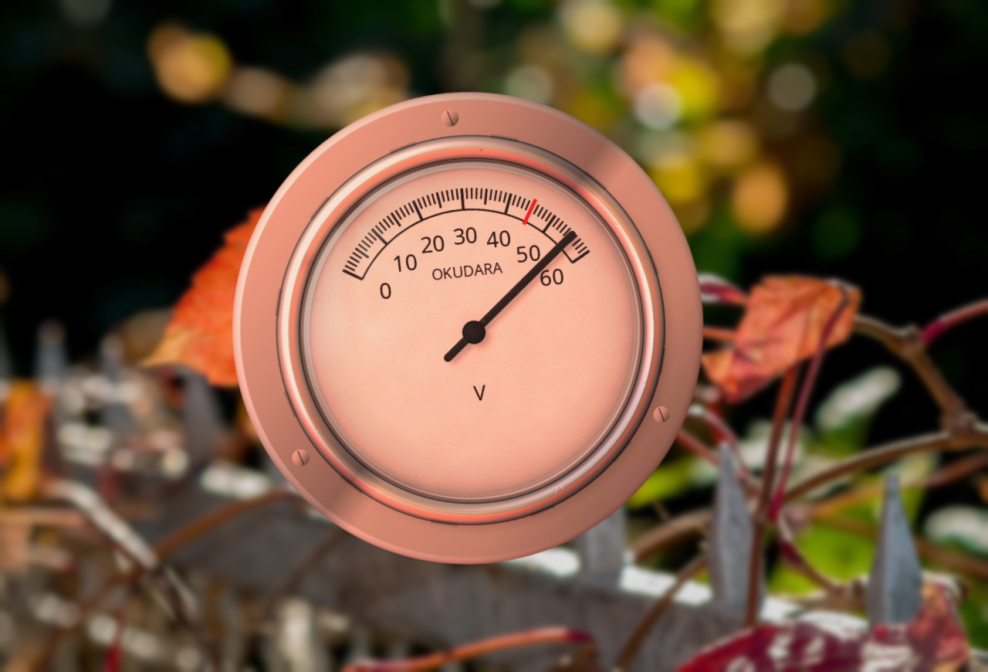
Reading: 55 (V)
